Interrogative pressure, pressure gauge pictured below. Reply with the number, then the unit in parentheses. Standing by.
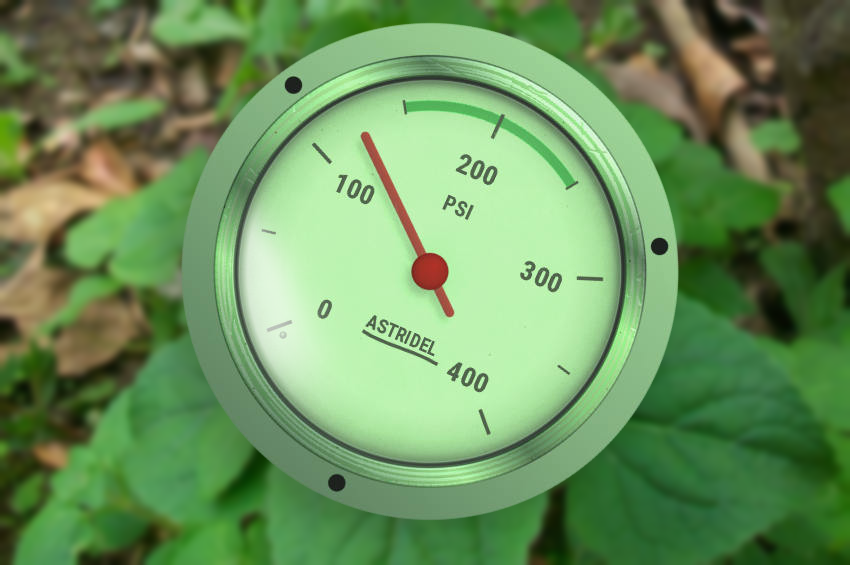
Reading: 125 (psi)
